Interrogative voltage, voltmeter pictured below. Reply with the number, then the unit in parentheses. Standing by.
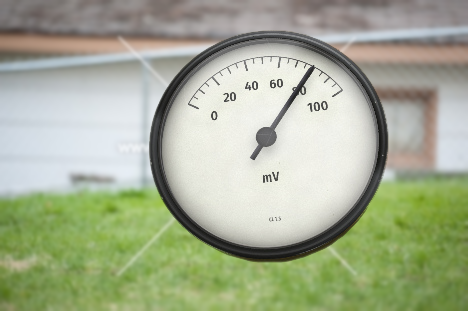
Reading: 80 (mV)
